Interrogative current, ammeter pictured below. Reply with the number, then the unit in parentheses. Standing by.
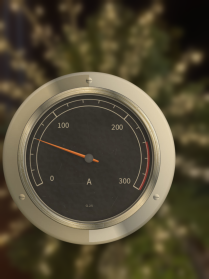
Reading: 60 (A)
